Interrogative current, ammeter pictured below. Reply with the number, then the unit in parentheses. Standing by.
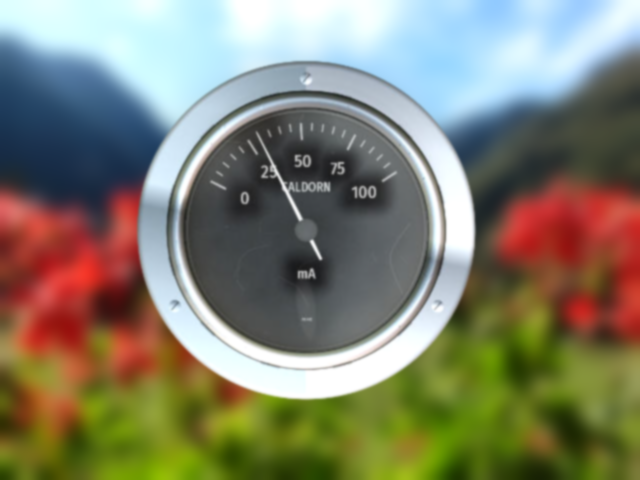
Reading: 30 (mA)
